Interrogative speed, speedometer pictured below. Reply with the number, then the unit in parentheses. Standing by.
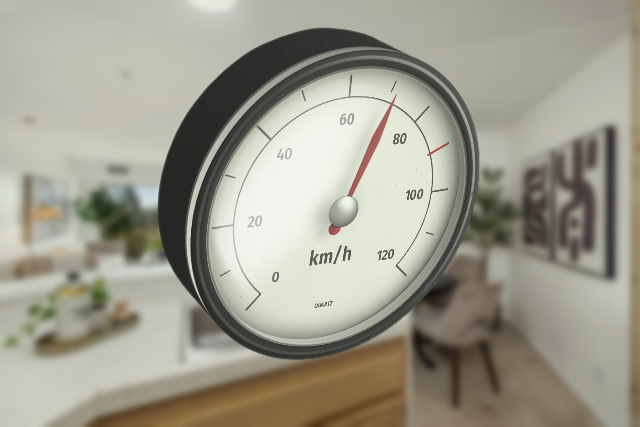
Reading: 70 (km/h)
